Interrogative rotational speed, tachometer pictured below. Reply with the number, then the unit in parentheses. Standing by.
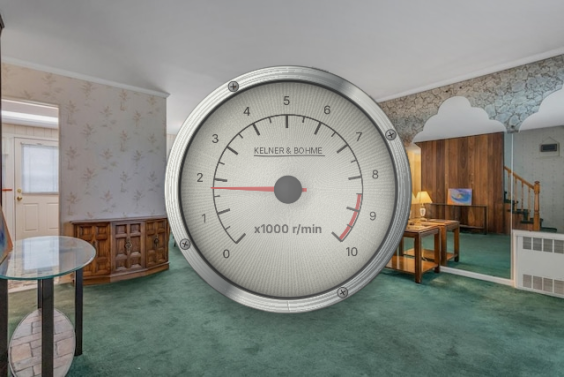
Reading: 1750 (rpm)
